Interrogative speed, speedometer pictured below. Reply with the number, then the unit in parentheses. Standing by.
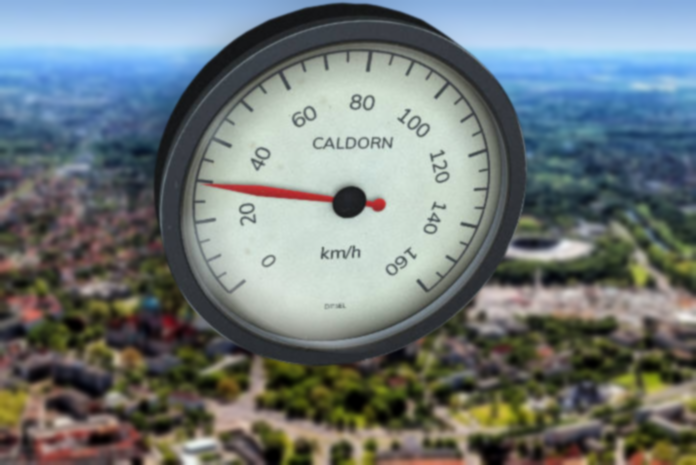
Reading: 30 (km/h)
